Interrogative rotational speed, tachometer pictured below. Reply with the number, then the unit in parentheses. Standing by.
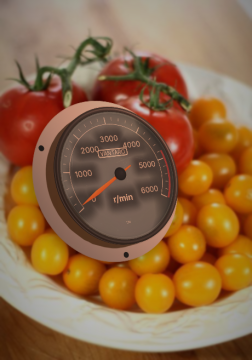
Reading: 100 (rpm)
